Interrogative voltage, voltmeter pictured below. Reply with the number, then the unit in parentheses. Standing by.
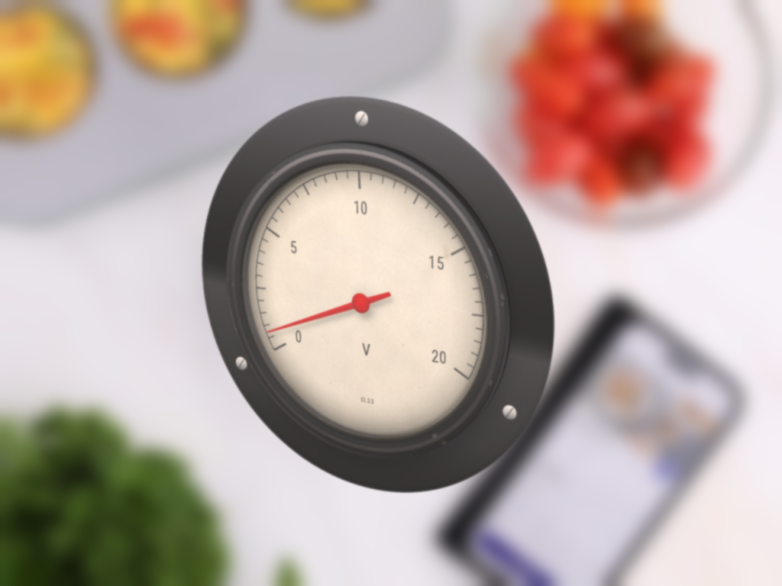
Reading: 0.75 (V)
